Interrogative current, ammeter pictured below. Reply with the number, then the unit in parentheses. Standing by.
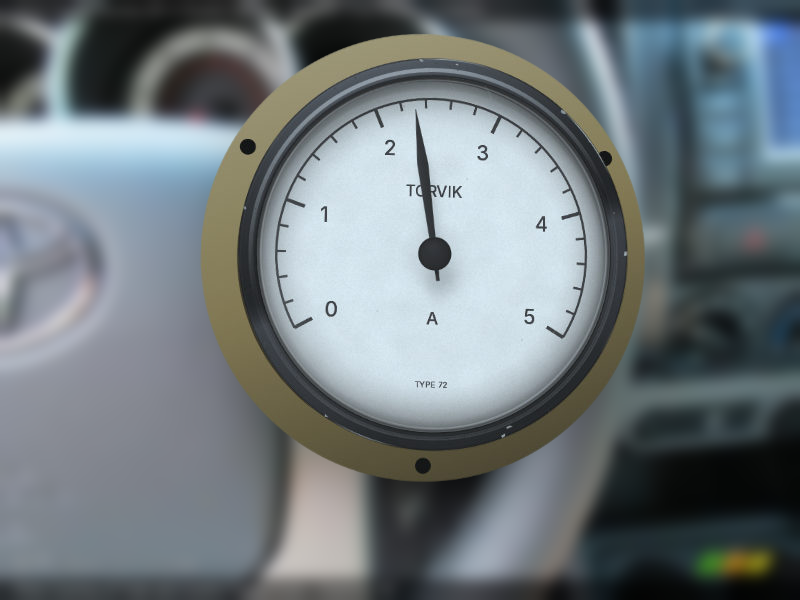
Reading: 2.3 (A)
